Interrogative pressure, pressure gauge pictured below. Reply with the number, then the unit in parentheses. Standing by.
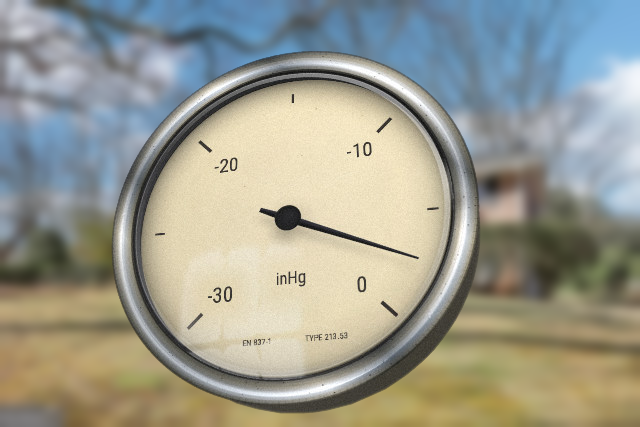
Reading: -2.5 (inHg)
